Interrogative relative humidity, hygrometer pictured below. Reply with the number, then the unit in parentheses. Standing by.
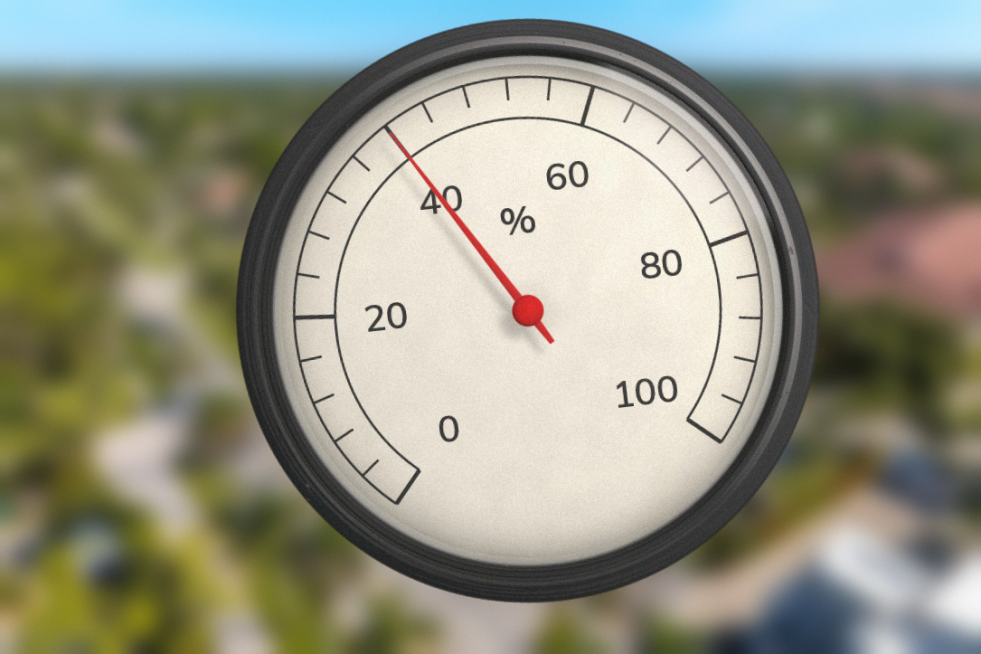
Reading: 40 (%)
